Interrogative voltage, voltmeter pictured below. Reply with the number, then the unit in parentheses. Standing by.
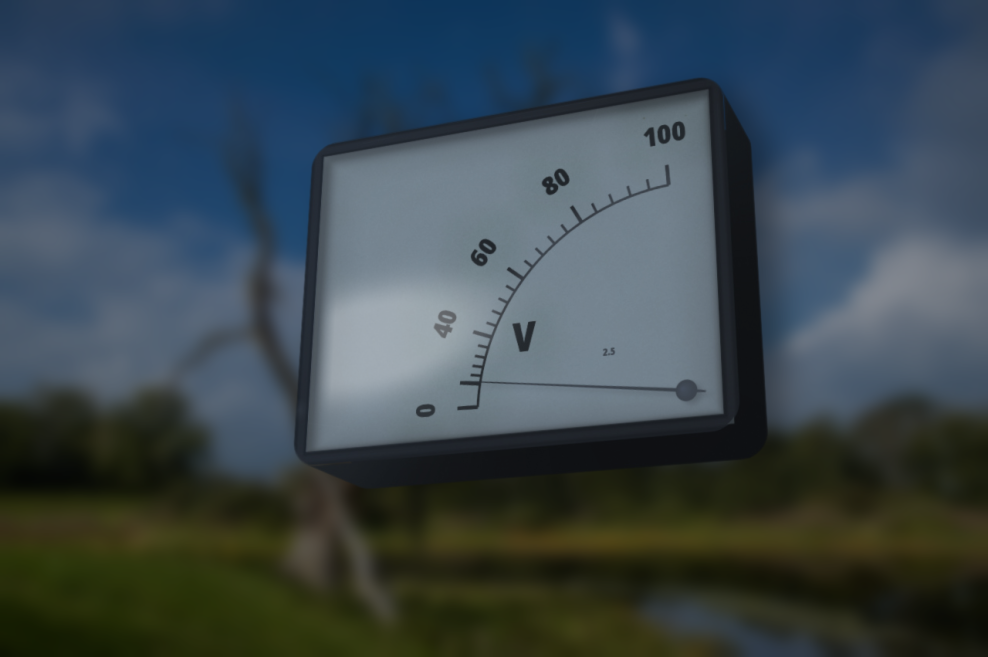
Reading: 20 (V)
